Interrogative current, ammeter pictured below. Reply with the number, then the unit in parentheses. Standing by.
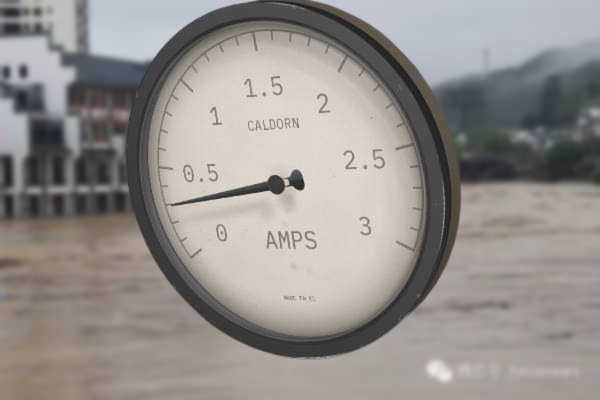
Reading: 0.3 (A)
